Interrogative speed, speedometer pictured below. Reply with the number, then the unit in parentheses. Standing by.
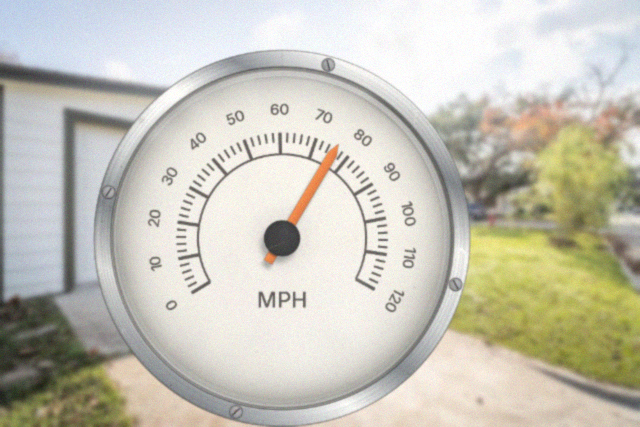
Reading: 76 (mph)
